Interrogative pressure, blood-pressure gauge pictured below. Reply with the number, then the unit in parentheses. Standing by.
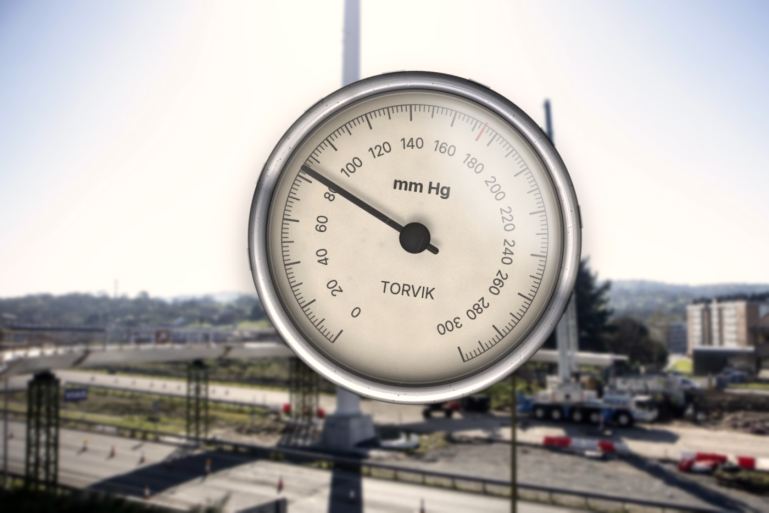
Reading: 84 (mmHg)
